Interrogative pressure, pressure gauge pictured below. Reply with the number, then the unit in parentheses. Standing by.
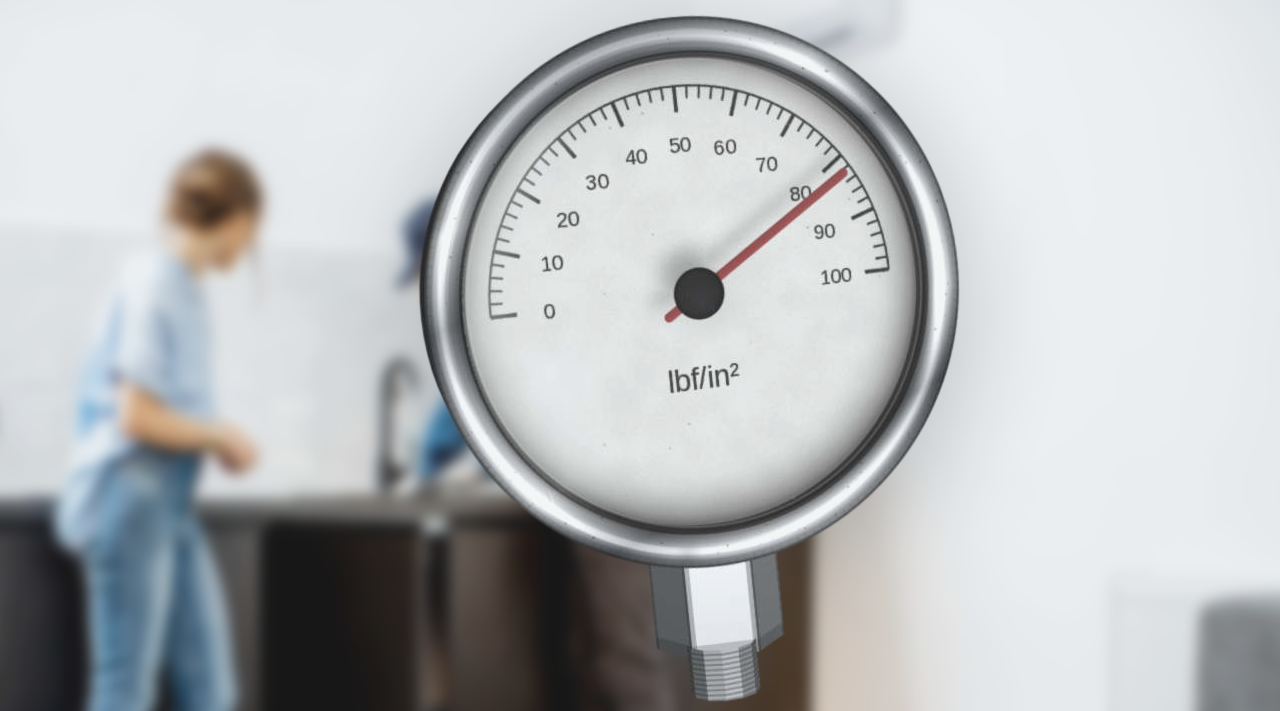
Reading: 82 (psi)
